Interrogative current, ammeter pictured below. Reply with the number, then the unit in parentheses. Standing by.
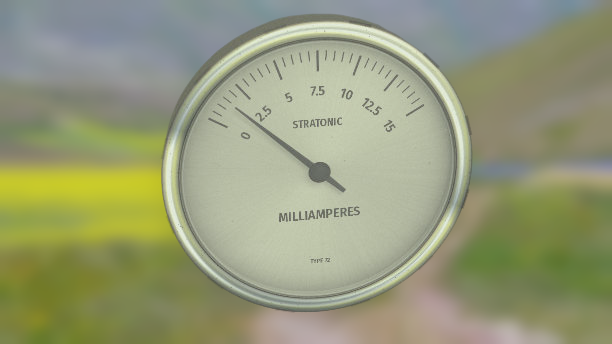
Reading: 1.5 (mA)
